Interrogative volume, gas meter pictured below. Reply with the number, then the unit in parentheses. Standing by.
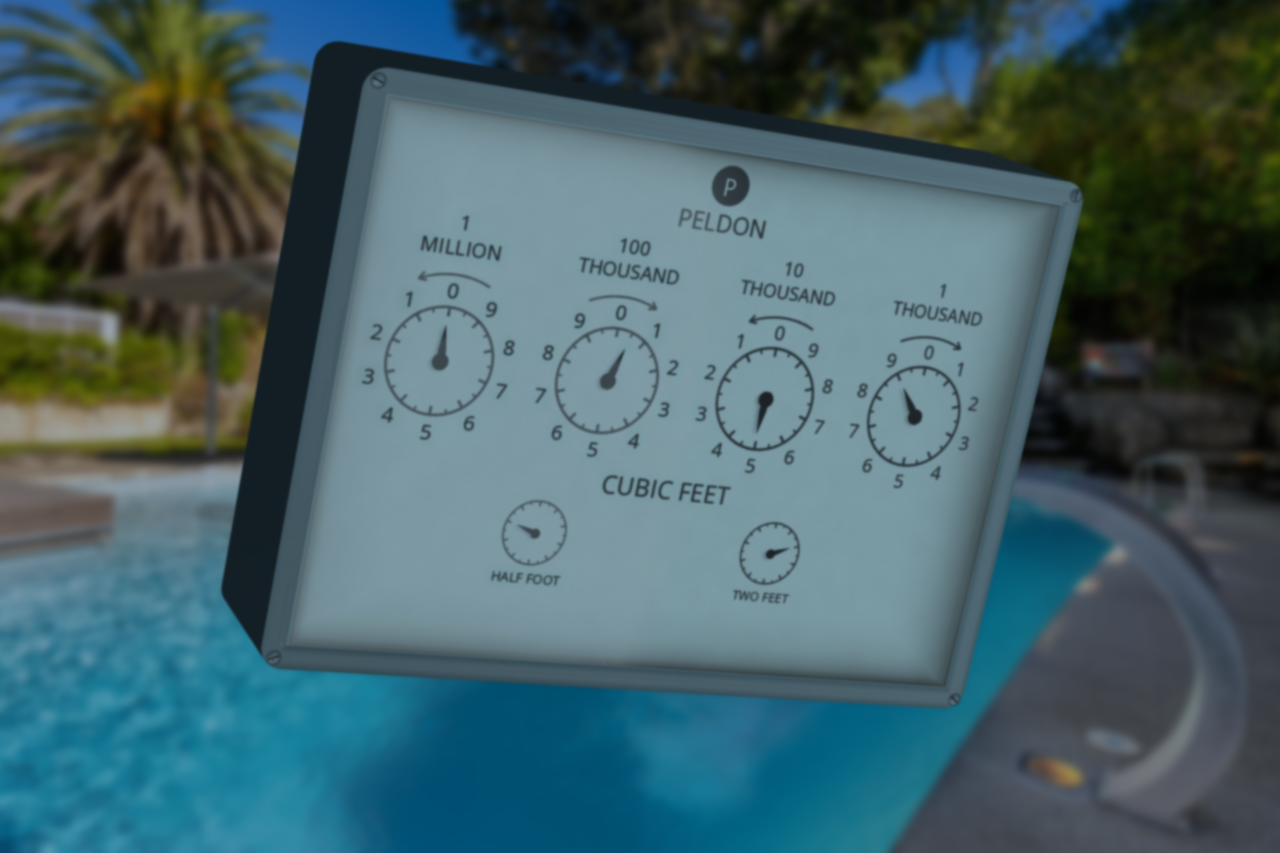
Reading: 4900 (ft³)
